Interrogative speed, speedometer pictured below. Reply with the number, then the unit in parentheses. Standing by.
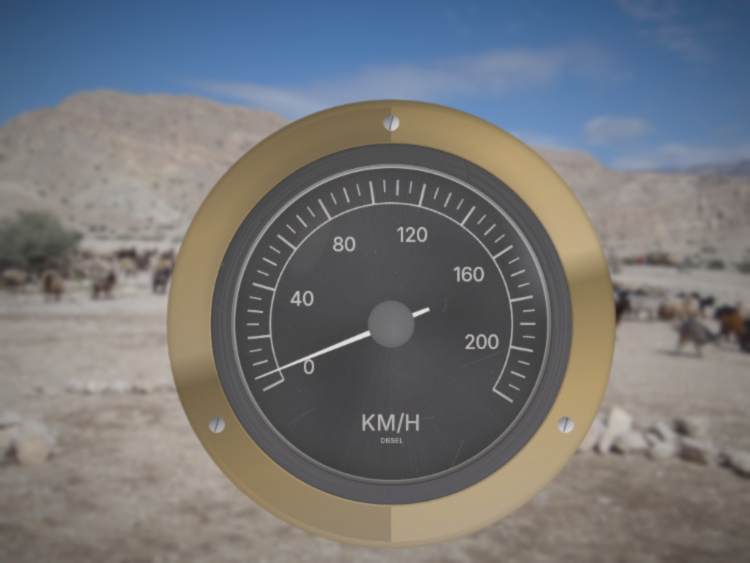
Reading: 5 (km/h)
